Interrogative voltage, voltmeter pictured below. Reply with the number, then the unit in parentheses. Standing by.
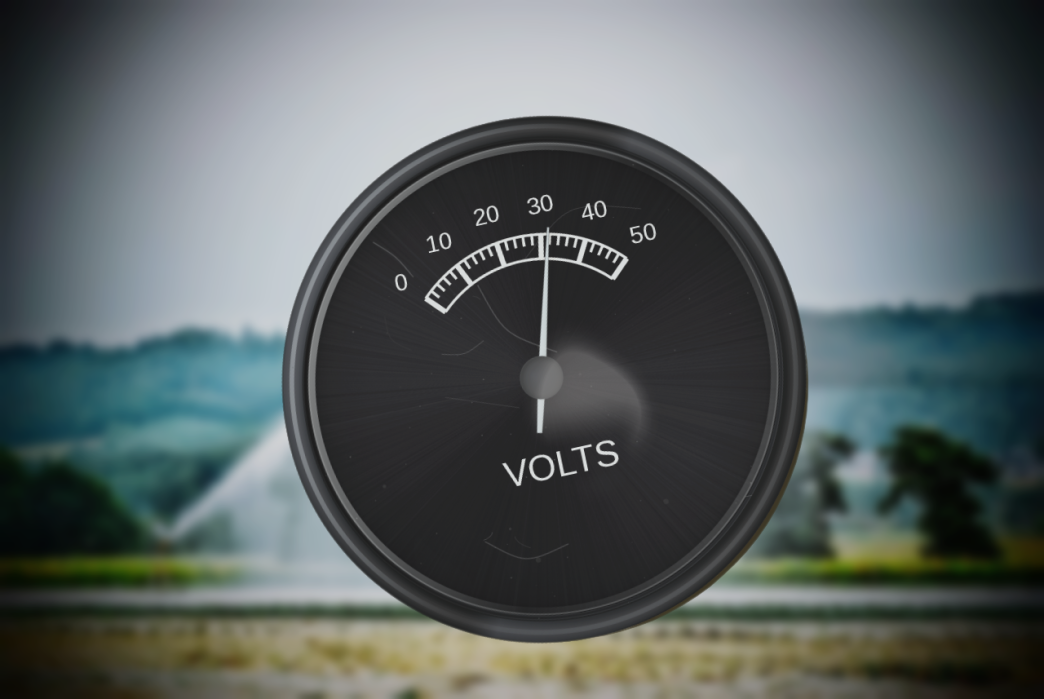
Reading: 32 (V)
